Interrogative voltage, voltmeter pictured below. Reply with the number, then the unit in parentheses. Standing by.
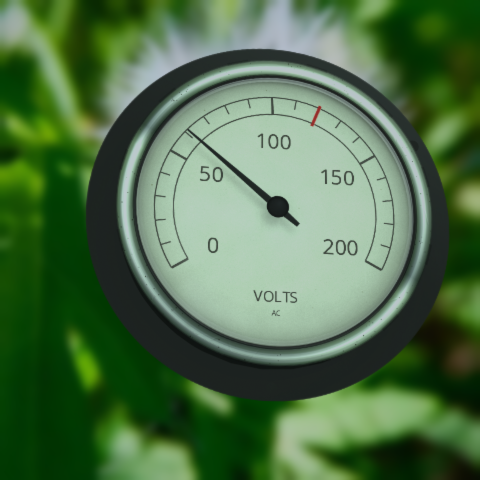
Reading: 60 (V)
